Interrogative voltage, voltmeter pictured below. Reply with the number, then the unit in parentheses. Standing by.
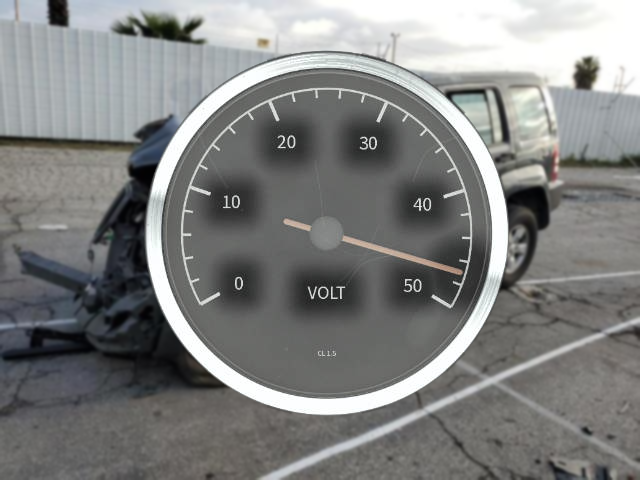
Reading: 47 (V)
